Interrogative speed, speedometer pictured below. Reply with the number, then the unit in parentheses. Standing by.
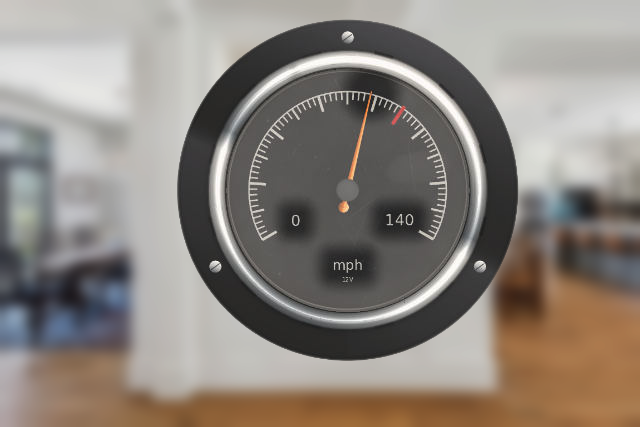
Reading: 78 (mph)
